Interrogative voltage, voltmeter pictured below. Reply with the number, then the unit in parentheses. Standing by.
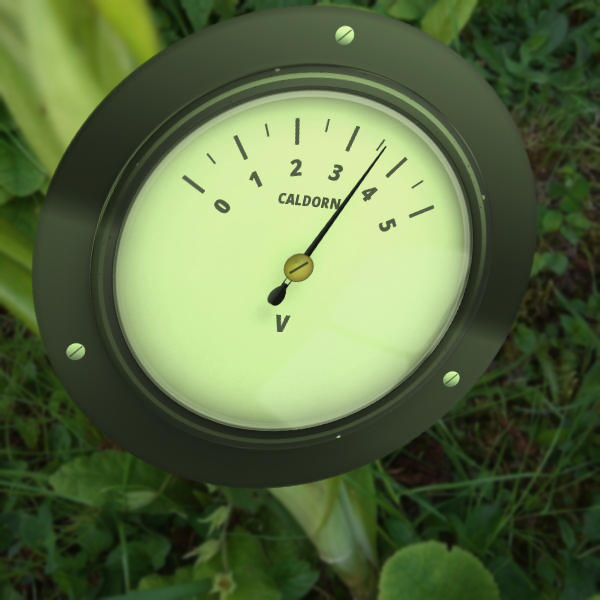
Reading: 3.5 (V)
